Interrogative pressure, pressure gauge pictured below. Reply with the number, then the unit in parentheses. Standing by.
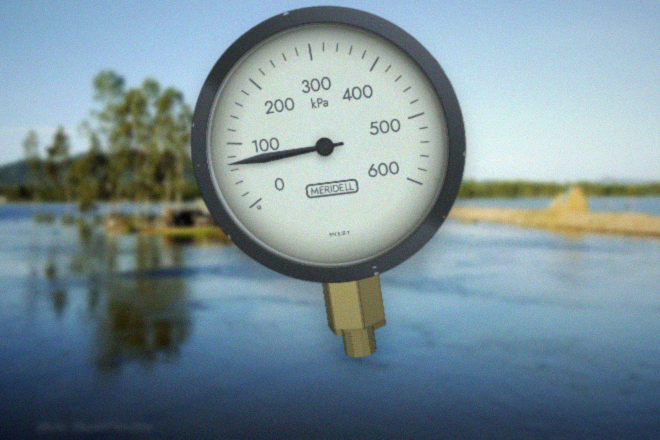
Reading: 70 (kPa)
